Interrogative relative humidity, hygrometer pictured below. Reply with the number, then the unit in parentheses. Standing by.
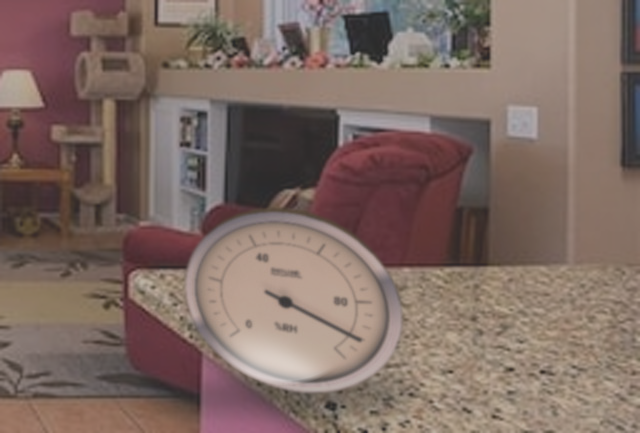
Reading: 92 (%)
